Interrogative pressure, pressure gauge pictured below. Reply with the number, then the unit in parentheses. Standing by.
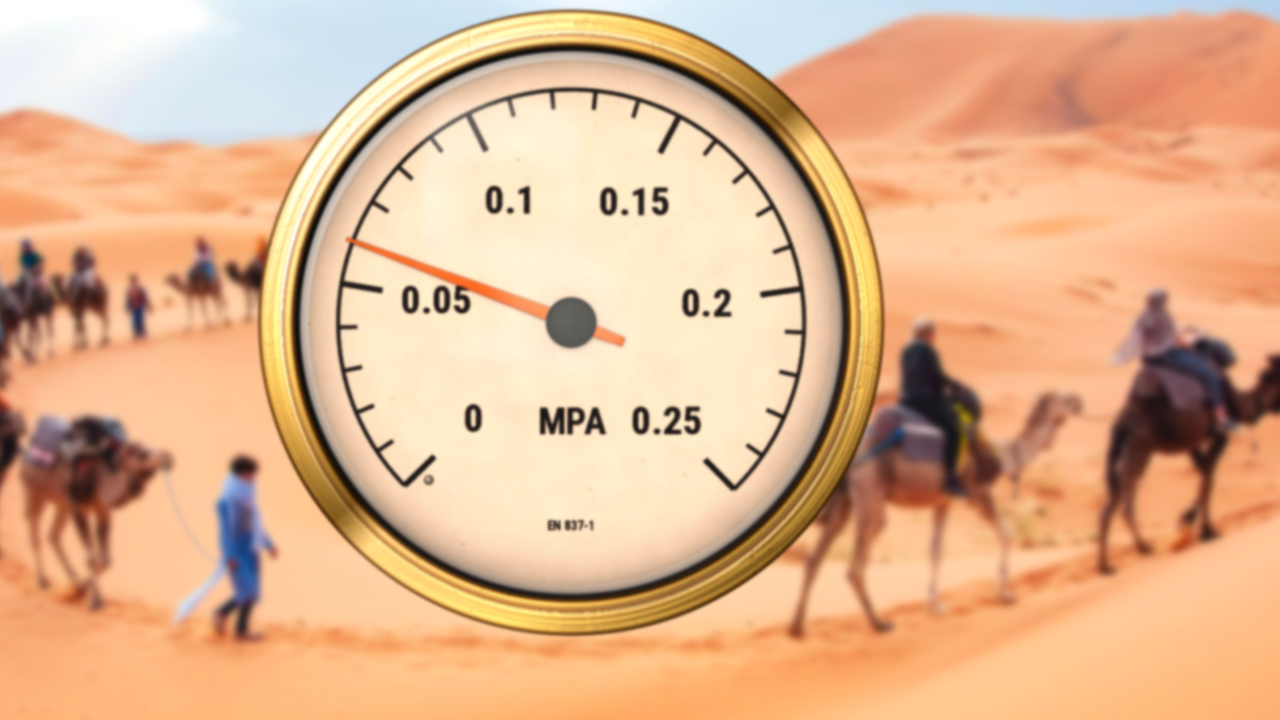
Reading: 0.06 (MPa)
